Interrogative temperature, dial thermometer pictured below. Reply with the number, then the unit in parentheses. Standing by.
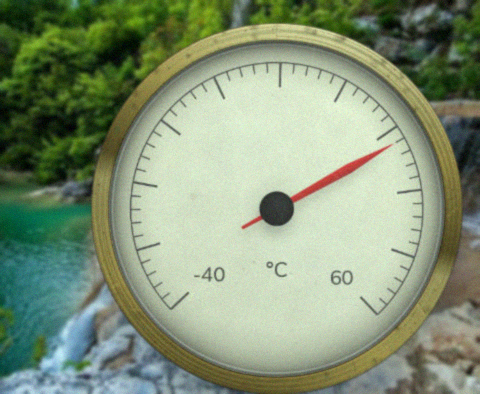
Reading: 32 (°C)
